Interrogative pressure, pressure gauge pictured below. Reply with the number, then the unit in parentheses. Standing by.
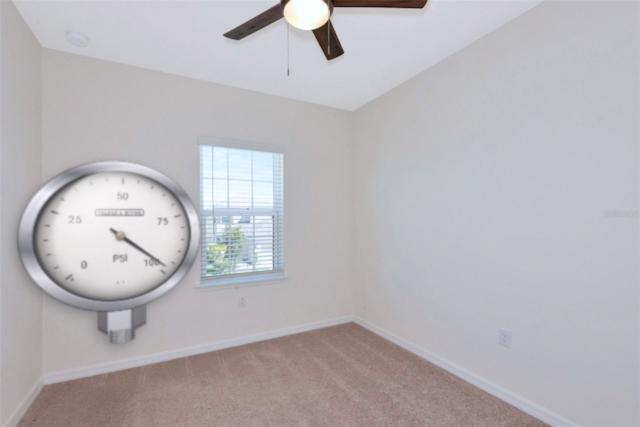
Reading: 97.5 (psi)
